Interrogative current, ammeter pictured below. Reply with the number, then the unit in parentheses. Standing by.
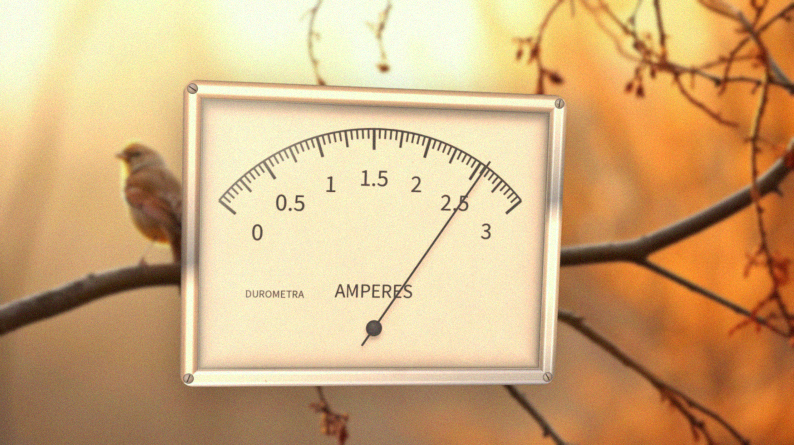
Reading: 2.55 (A)
